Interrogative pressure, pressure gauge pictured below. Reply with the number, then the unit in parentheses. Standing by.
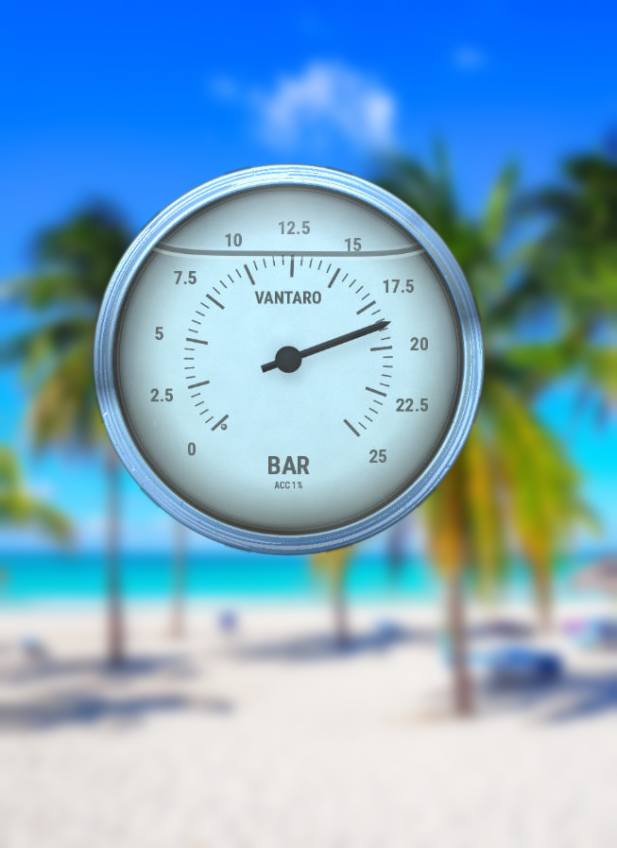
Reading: 18.75 (bar)
